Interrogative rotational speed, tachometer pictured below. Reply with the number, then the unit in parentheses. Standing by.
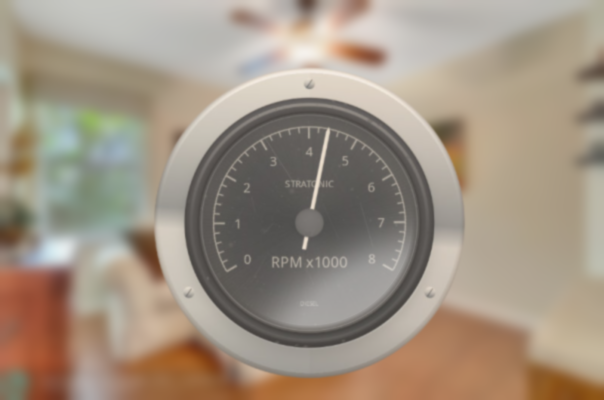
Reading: 4400 (rpm)
